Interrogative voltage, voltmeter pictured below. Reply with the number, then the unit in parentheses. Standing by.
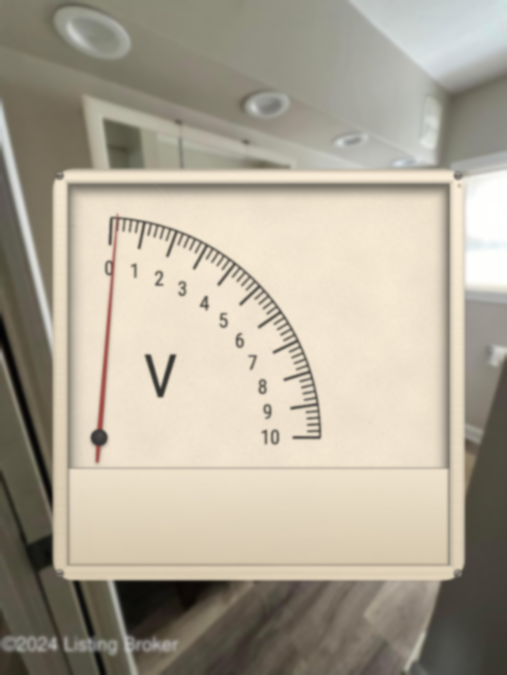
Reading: 0.2 (V)
